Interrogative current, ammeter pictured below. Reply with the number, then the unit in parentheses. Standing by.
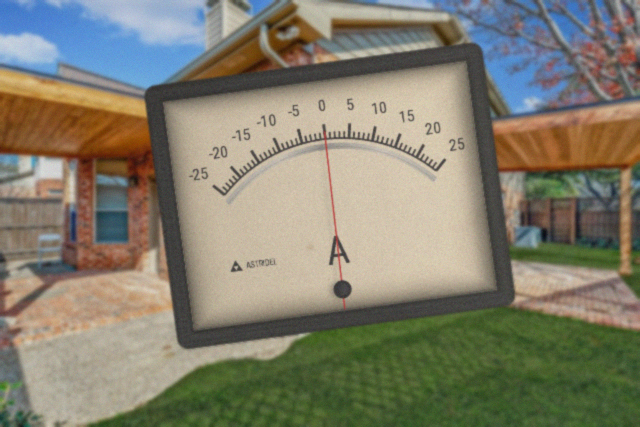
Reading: 0 (A)
